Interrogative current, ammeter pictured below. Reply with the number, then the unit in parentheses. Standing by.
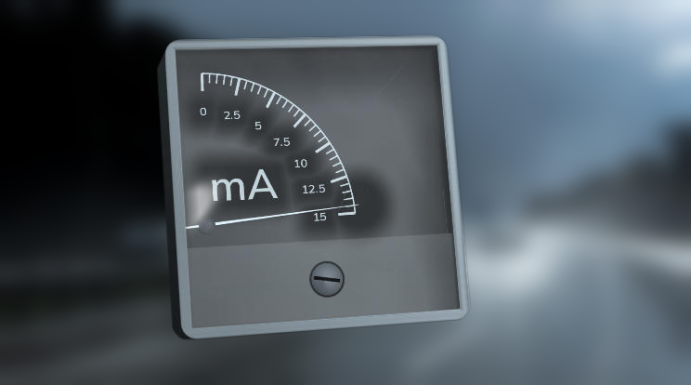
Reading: 14.5 (mA)
